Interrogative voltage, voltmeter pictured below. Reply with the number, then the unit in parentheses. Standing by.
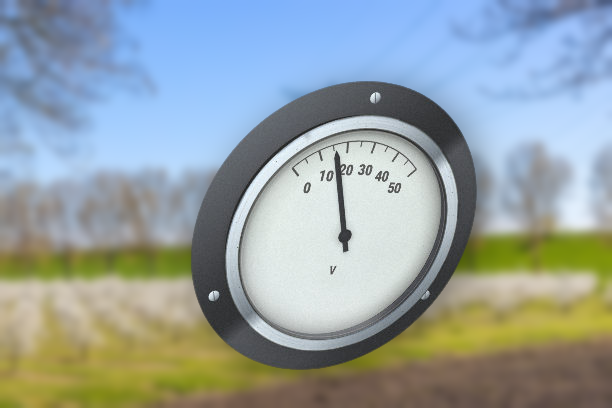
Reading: 15 (V)
